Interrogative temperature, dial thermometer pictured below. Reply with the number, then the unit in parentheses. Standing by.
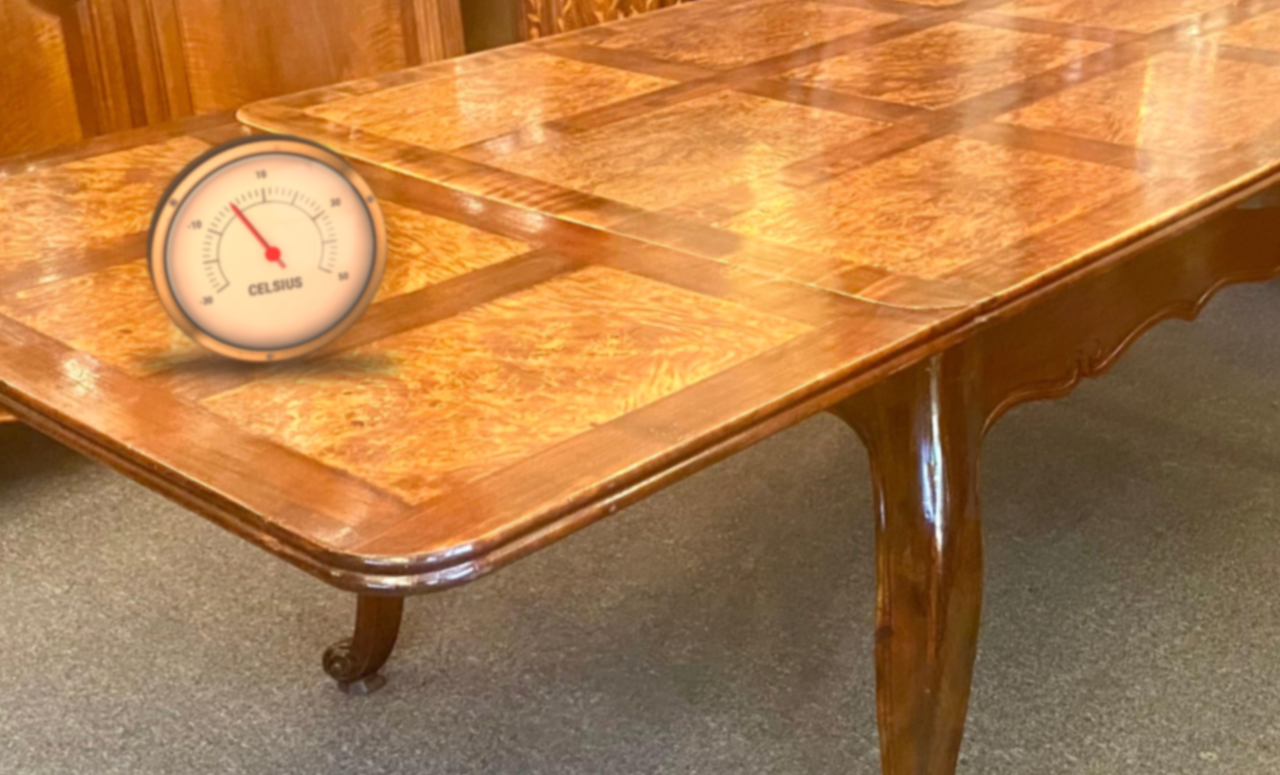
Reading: 0 (°C)
